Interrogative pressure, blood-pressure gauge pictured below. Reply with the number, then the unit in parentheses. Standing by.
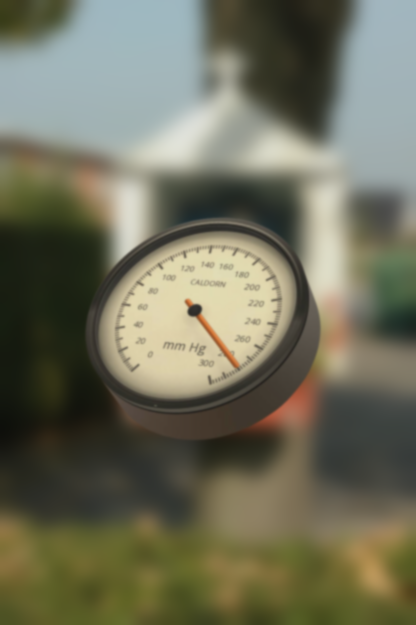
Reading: 280 (mmHg)
